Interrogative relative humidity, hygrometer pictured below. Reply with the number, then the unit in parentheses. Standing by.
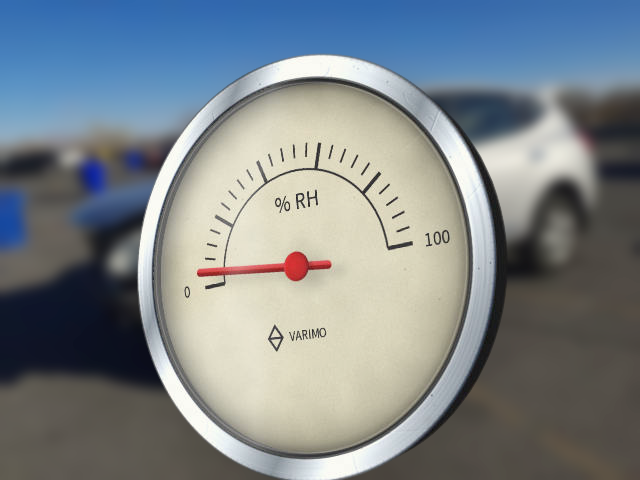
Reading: 4 (%)
